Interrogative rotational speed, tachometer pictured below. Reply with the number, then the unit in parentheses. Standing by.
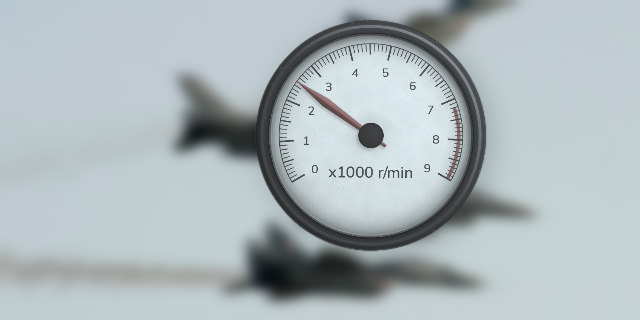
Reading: 2500 (rpm)
